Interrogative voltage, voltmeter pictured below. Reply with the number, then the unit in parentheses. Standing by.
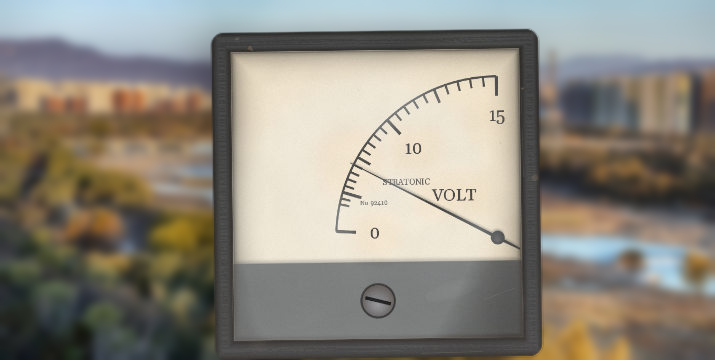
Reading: 7 (V)
